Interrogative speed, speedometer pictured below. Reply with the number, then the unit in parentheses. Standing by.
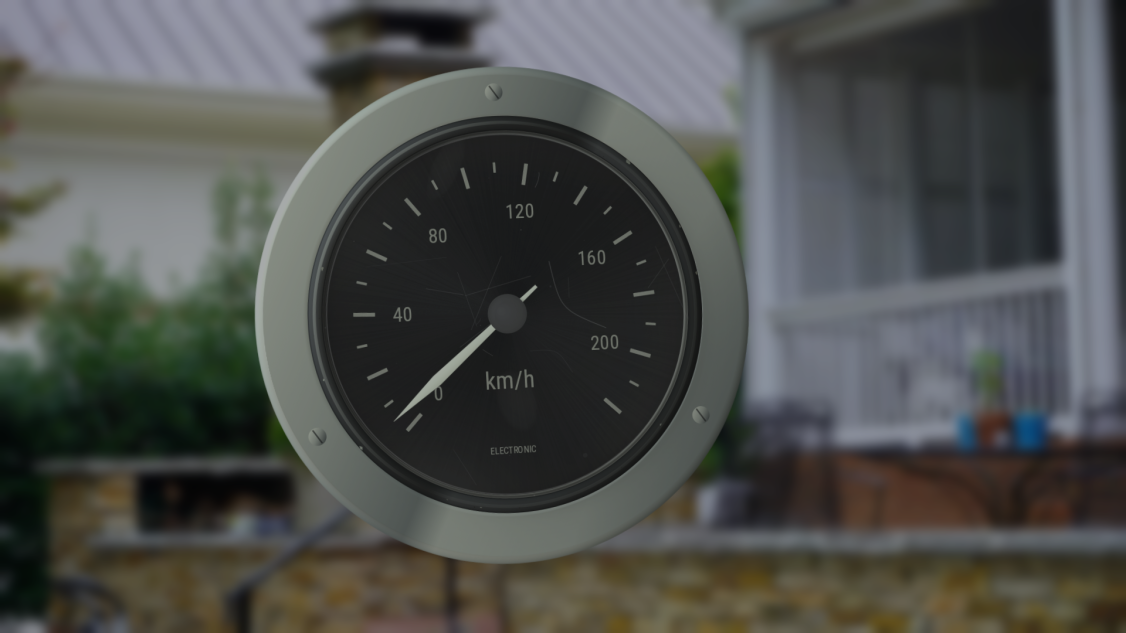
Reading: 5 (km/h)
